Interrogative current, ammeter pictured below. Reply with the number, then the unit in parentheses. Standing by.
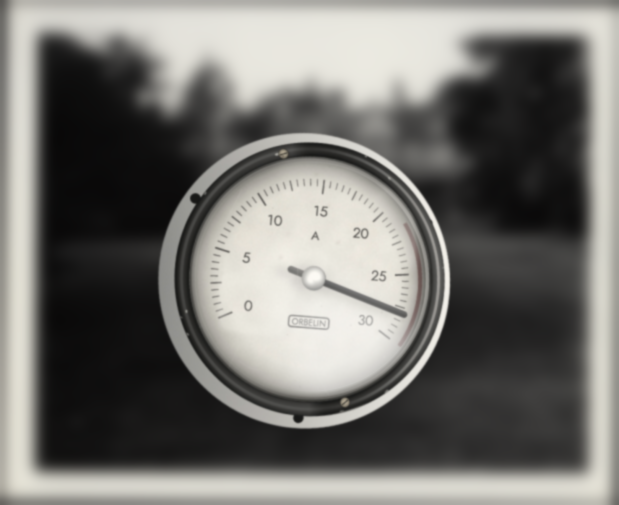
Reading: 28 (A)
